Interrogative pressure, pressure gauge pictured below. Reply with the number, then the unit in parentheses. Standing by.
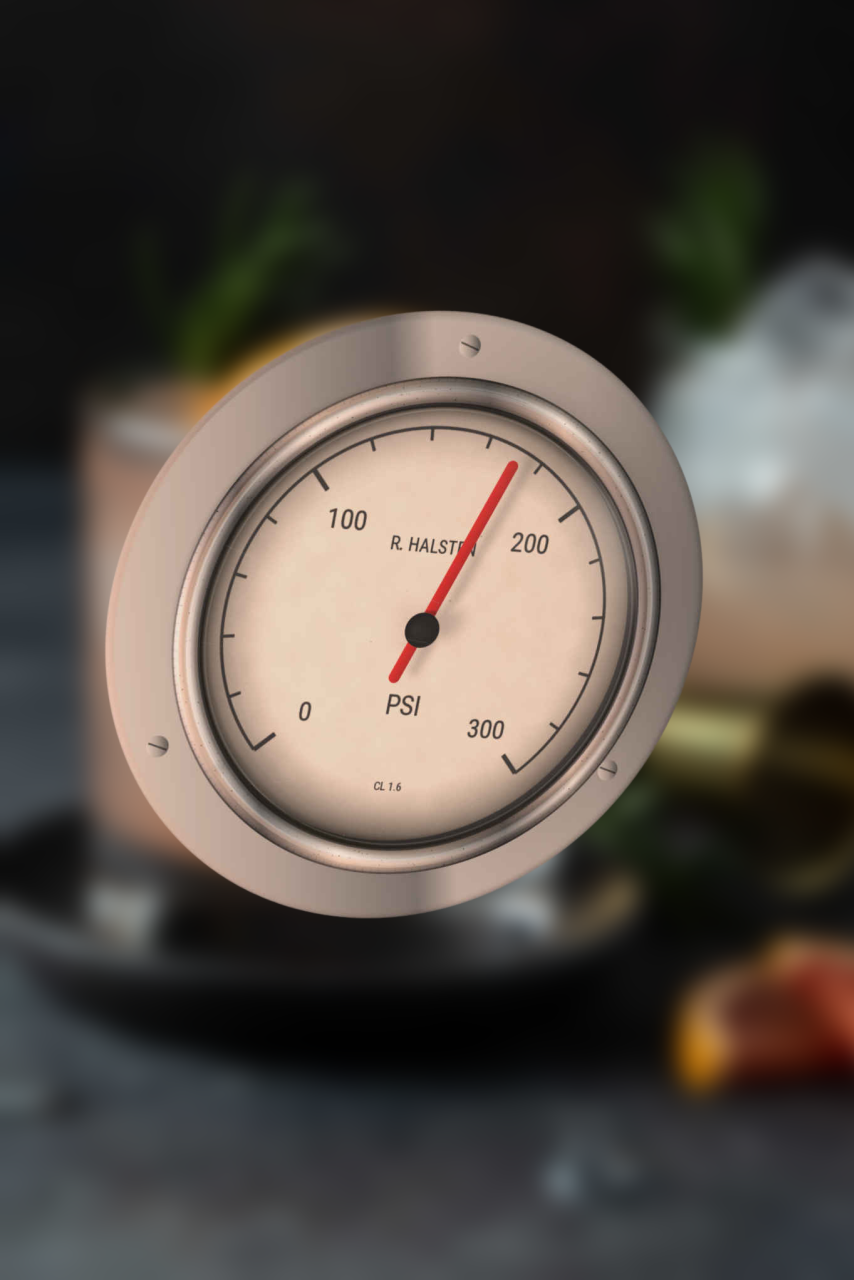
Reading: 170 (psi)
